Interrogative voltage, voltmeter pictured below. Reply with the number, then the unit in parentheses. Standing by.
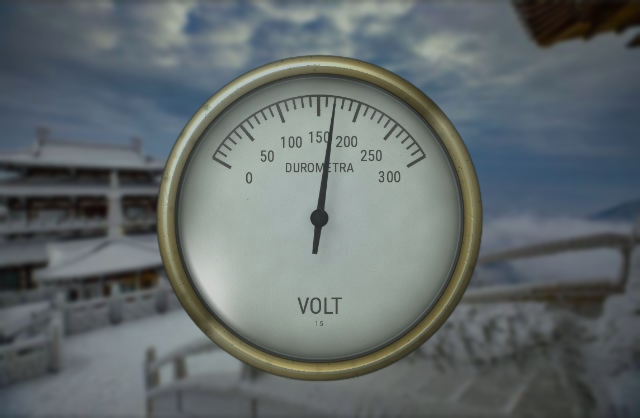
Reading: 170 (V)
